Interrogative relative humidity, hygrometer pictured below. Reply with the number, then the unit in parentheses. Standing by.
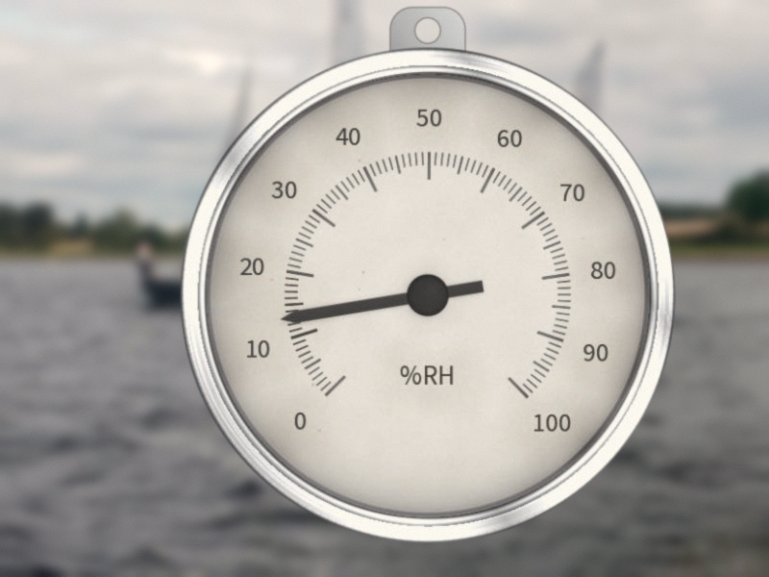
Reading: 13 (%)
